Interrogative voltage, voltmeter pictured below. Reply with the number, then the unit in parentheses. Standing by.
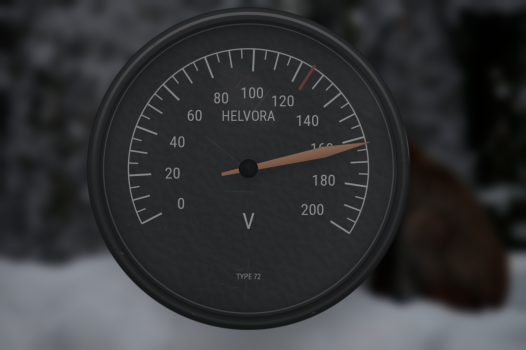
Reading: 162.5 (V)
